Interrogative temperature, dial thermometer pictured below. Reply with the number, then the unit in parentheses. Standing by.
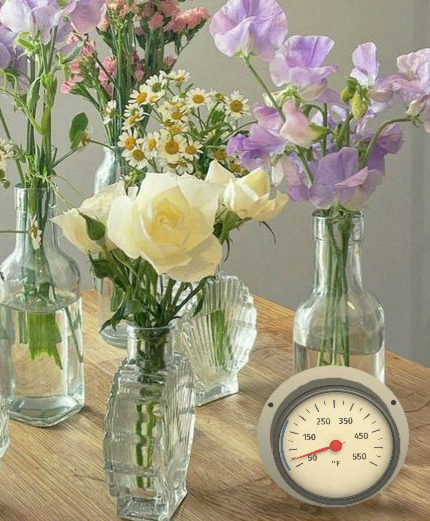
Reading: 75 (°F)
